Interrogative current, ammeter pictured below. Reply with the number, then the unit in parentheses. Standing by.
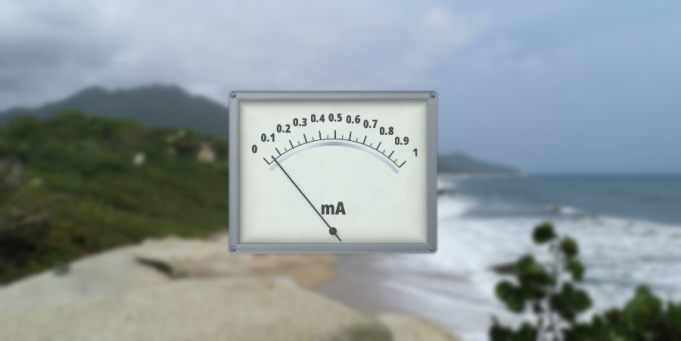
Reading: 0.05 (mA)
